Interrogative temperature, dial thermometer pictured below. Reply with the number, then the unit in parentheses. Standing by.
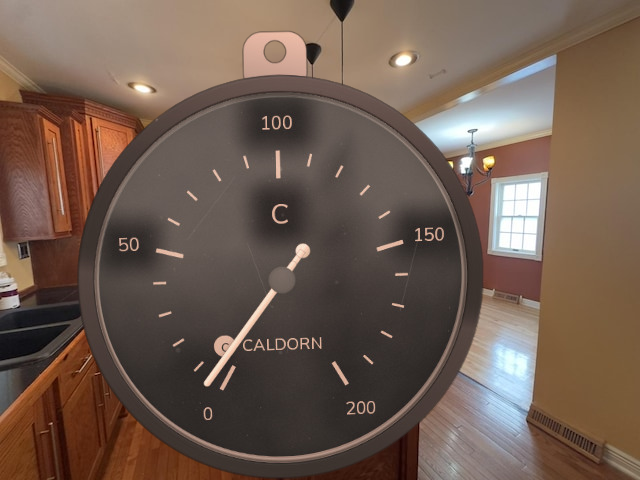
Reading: 5 (°C)
